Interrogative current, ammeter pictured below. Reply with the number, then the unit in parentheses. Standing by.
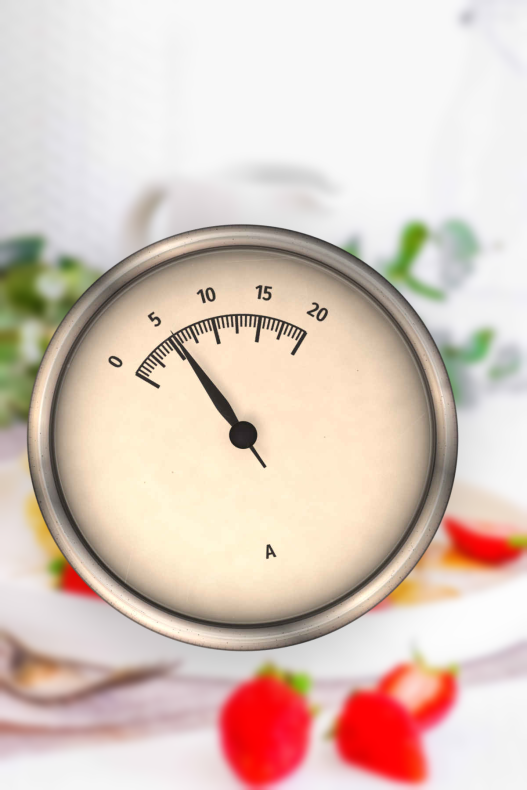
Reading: 5.5 (A)
